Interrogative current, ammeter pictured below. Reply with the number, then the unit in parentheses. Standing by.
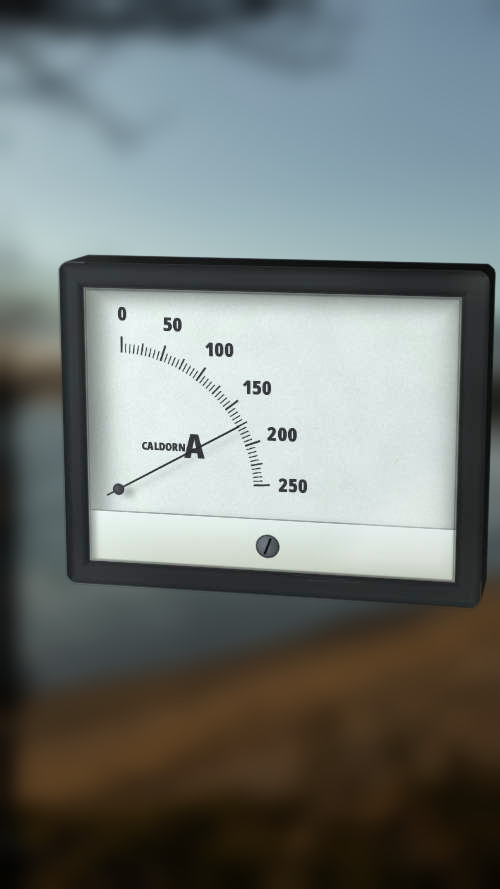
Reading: 175 (A)
